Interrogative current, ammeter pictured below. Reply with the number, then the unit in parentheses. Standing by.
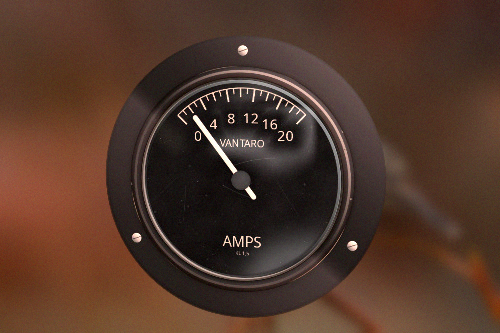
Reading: 2 (A)
